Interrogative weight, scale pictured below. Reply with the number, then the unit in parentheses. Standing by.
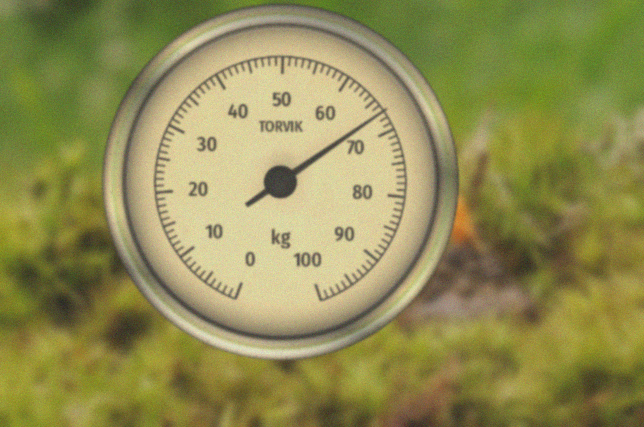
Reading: 67 (kg)
